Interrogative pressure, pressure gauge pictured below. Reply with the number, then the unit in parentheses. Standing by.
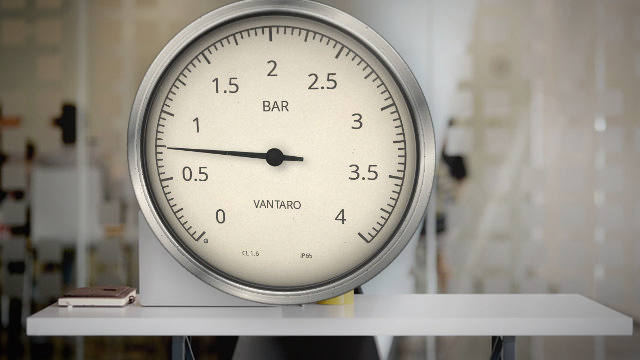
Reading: 0.75 (bar)
